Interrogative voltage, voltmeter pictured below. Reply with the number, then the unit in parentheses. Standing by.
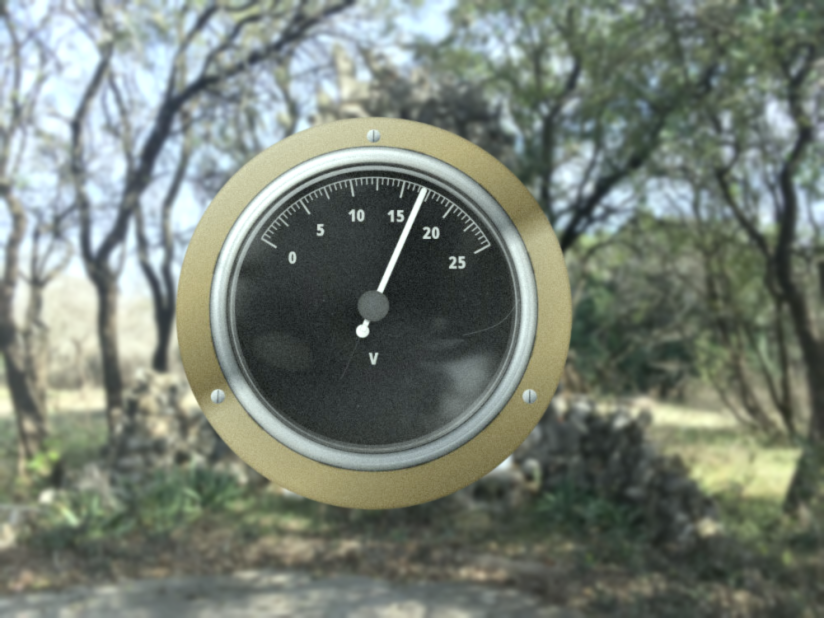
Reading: 17 (V)
